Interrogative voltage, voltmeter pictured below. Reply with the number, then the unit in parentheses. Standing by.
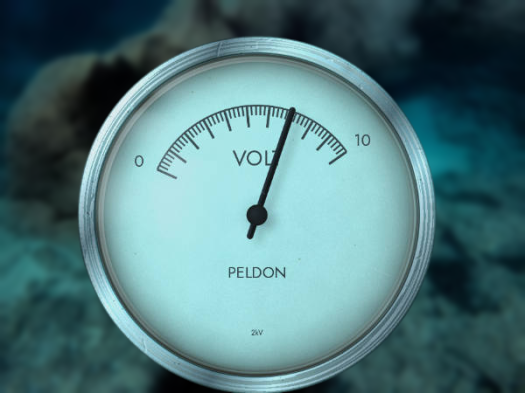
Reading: 7 (V)
